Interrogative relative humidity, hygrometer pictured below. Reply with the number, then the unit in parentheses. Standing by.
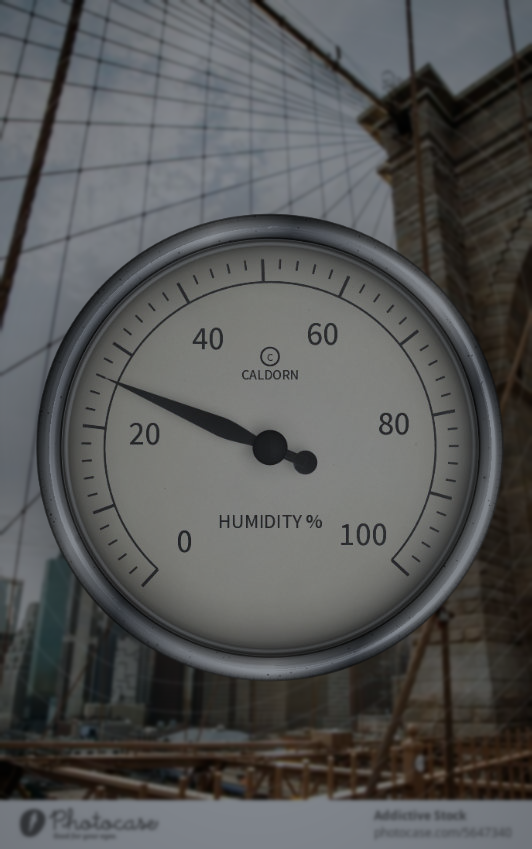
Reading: 26 (%)
